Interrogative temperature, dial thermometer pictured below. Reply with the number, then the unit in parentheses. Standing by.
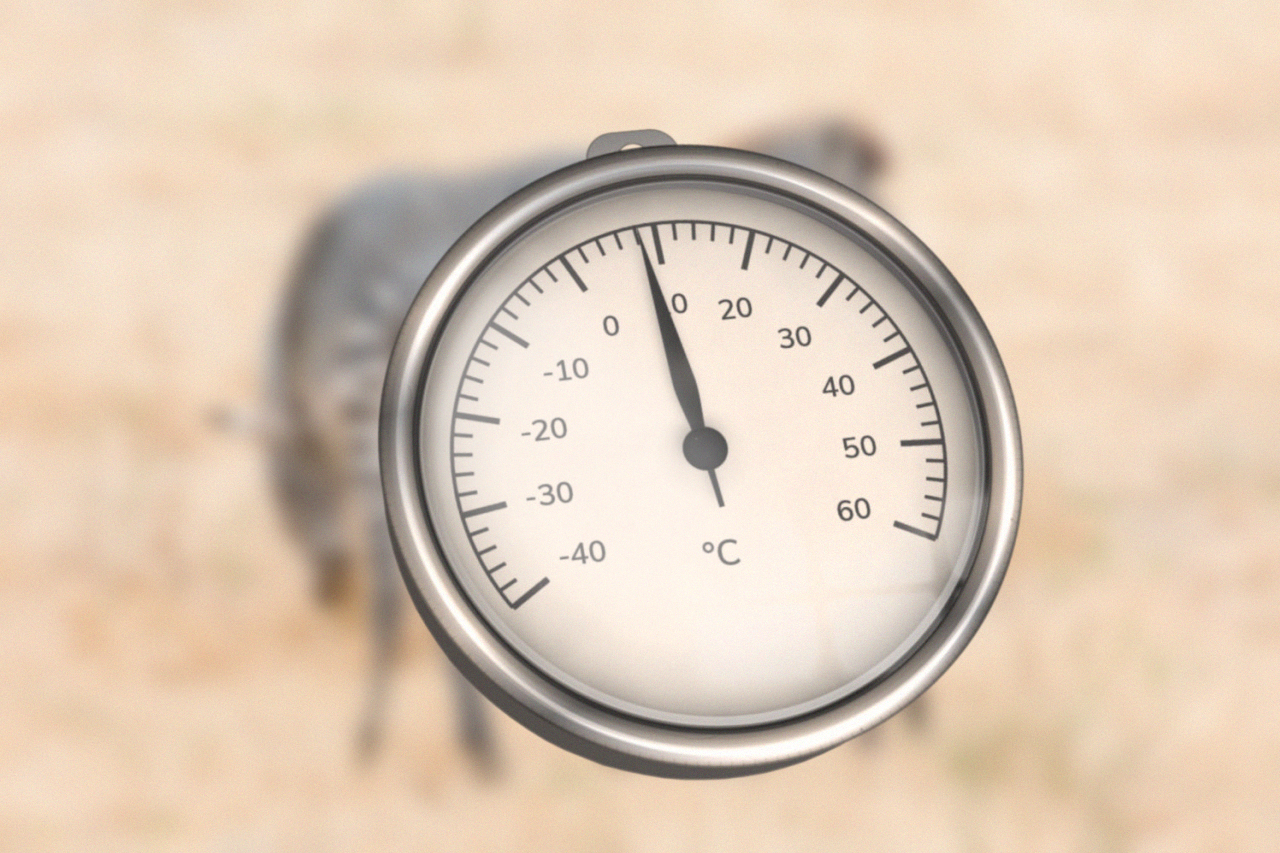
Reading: 8 (°C)
